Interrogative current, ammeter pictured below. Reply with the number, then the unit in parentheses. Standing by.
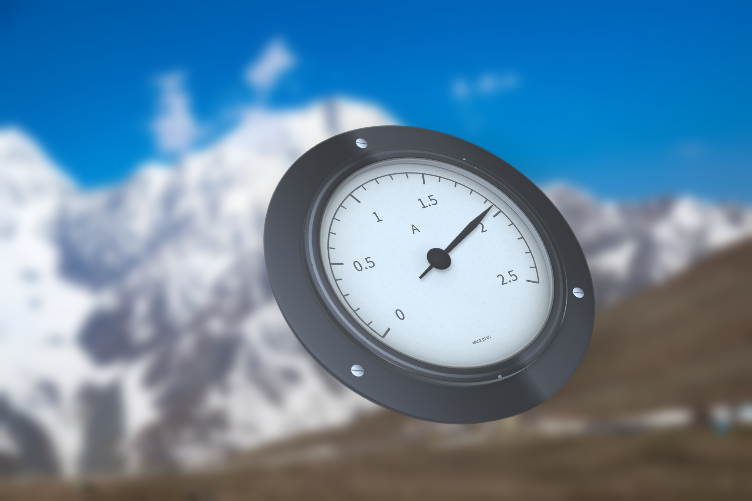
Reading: 1.95 (A)
